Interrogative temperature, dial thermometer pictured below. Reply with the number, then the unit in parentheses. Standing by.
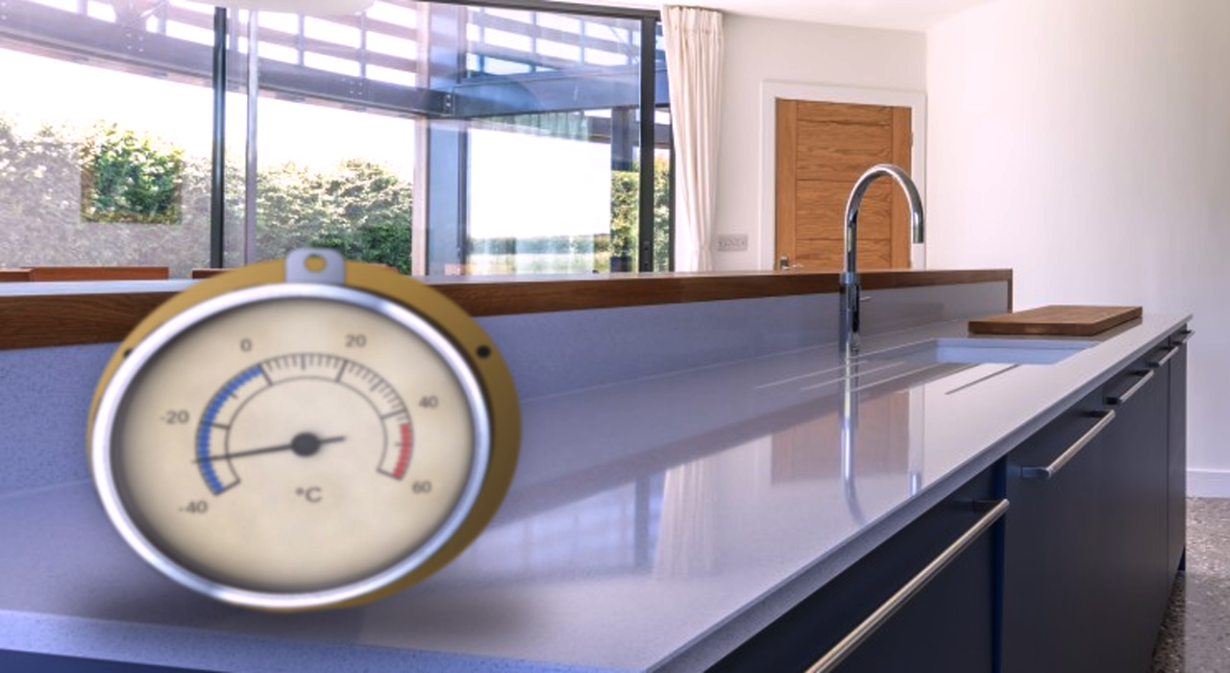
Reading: -30 (°C)
